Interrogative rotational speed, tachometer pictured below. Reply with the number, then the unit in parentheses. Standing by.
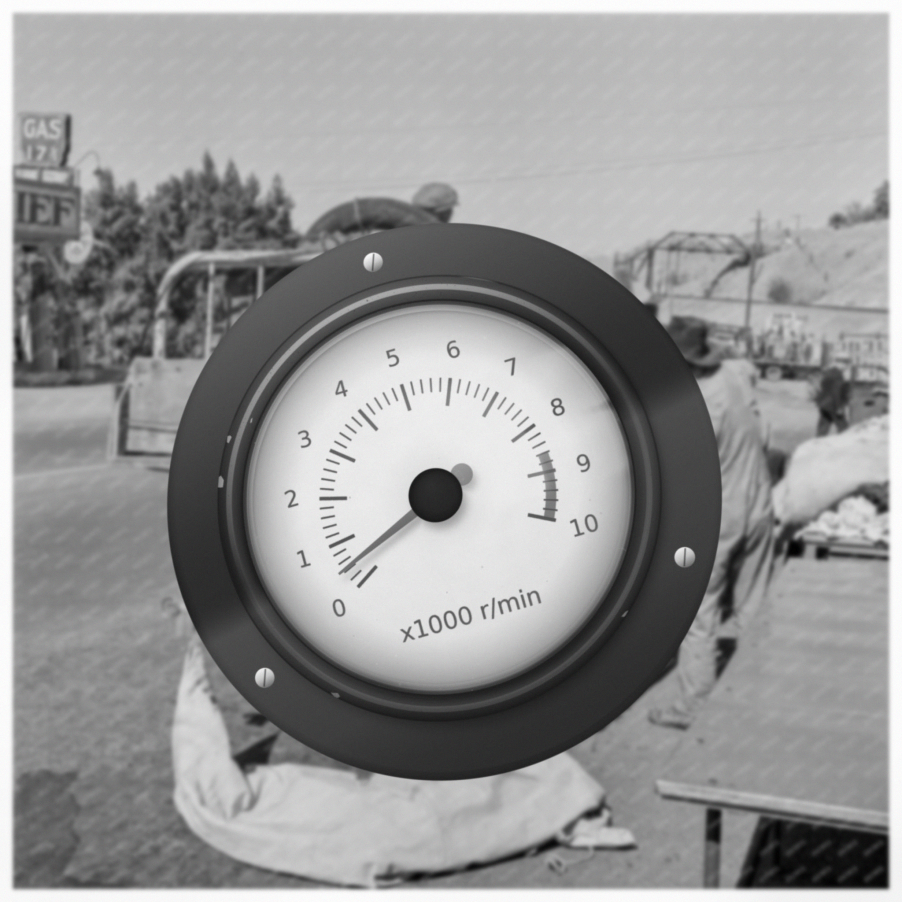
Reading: 400 (rpm)
